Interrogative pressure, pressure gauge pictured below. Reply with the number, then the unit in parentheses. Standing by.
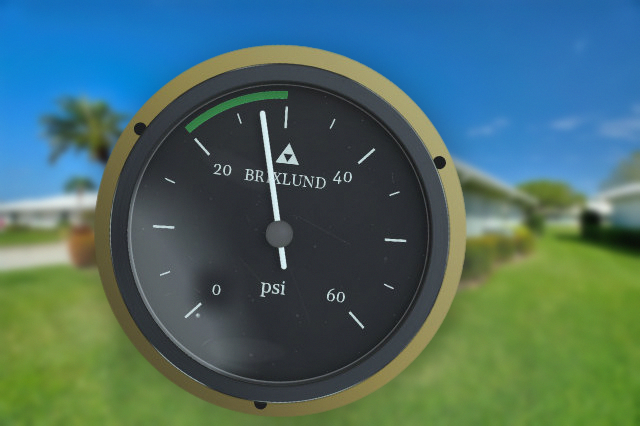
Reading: 27.5 (psi)
